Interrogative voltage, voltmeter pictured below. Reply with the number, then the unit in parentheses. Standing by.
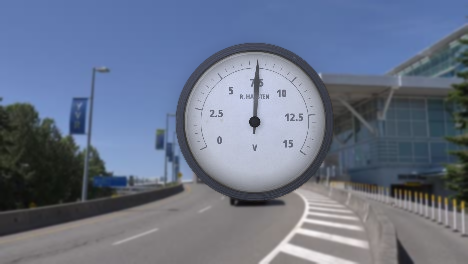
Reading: 7.5 (V)
